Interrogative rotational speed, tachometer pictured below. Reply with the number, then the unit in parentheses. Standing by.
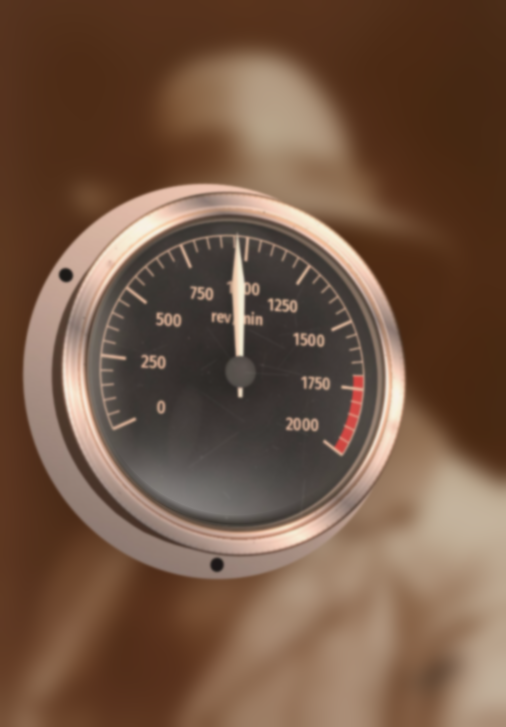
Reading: 950 (rpm)
